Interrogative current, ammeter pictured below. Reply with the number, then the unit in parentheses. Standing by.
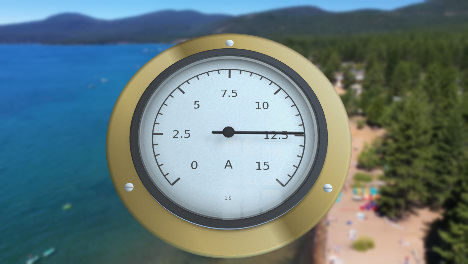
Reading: 12.5 (A)
